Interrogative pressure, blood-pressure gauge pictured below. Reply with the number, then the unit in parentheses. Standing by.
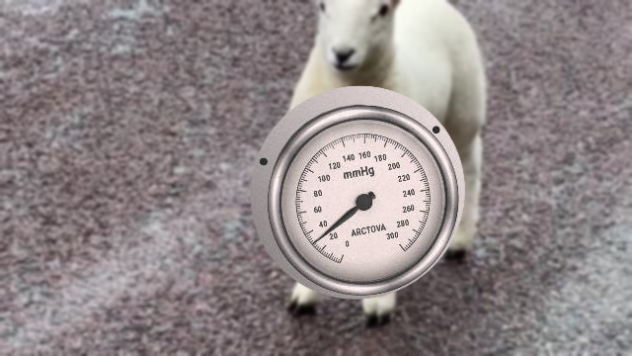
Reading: 30 (mmHg)
